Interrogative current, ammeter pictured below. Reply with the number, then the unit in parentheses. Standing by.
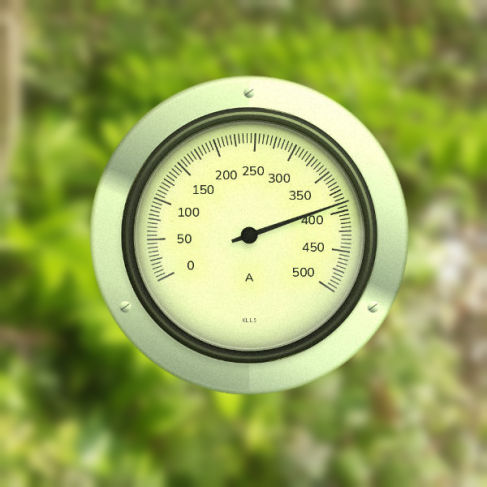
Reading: 390 (A)
